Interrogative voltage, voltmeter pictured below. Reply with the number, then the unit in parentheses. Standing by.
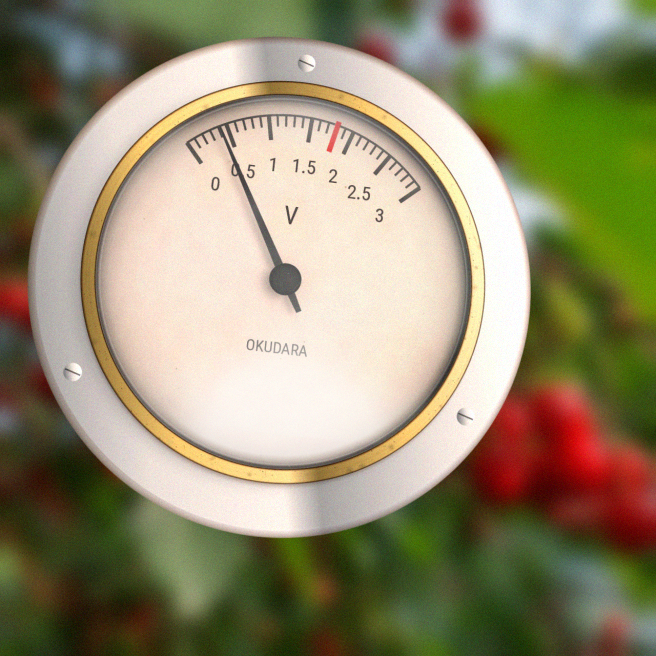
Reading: 0.4 (V)
